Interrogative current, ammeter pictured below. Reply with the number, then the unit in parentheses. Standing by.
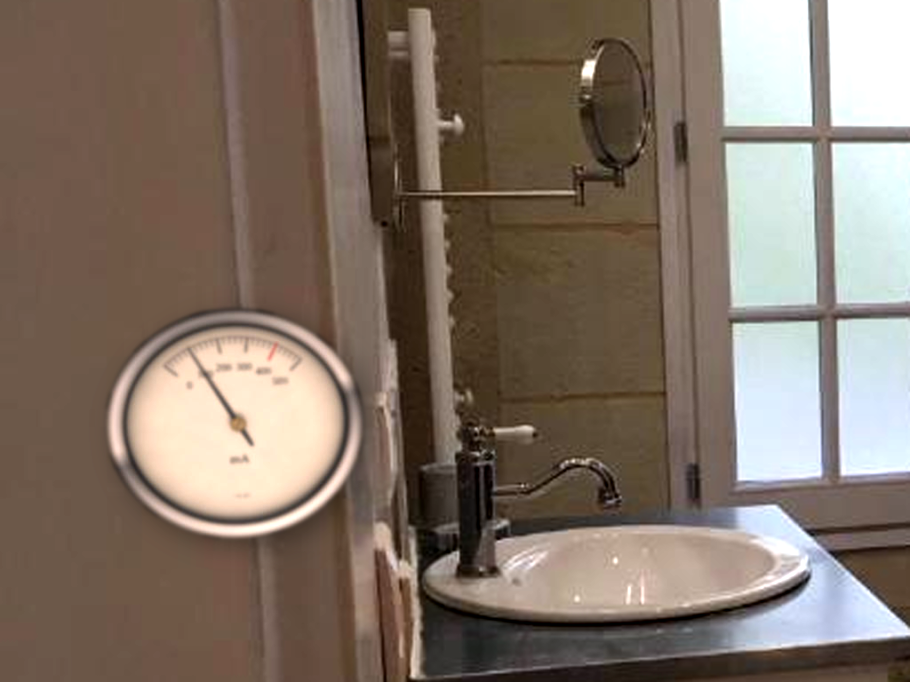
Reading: 100 (mA)
